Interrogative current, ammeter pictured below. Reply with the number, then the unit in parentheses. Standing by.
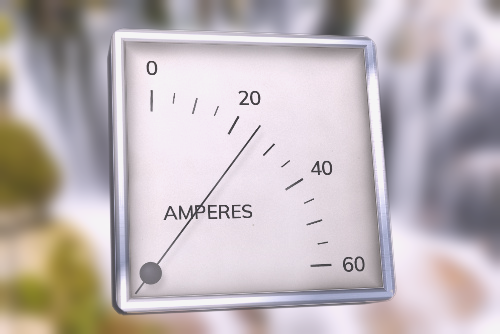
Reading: 25 (A)
